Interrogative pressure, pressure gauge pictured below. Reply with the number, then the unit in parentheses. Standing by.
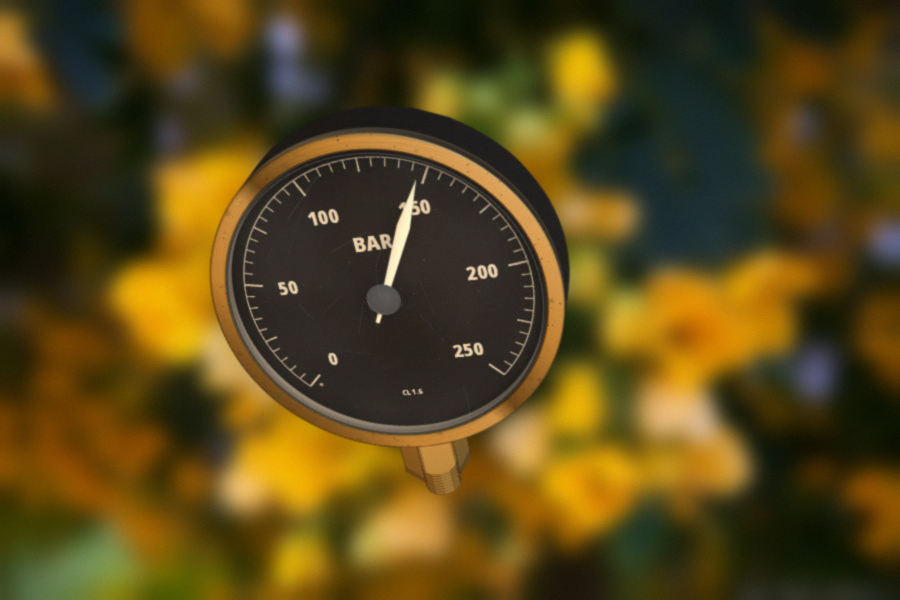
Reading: 147.5 (bar)
